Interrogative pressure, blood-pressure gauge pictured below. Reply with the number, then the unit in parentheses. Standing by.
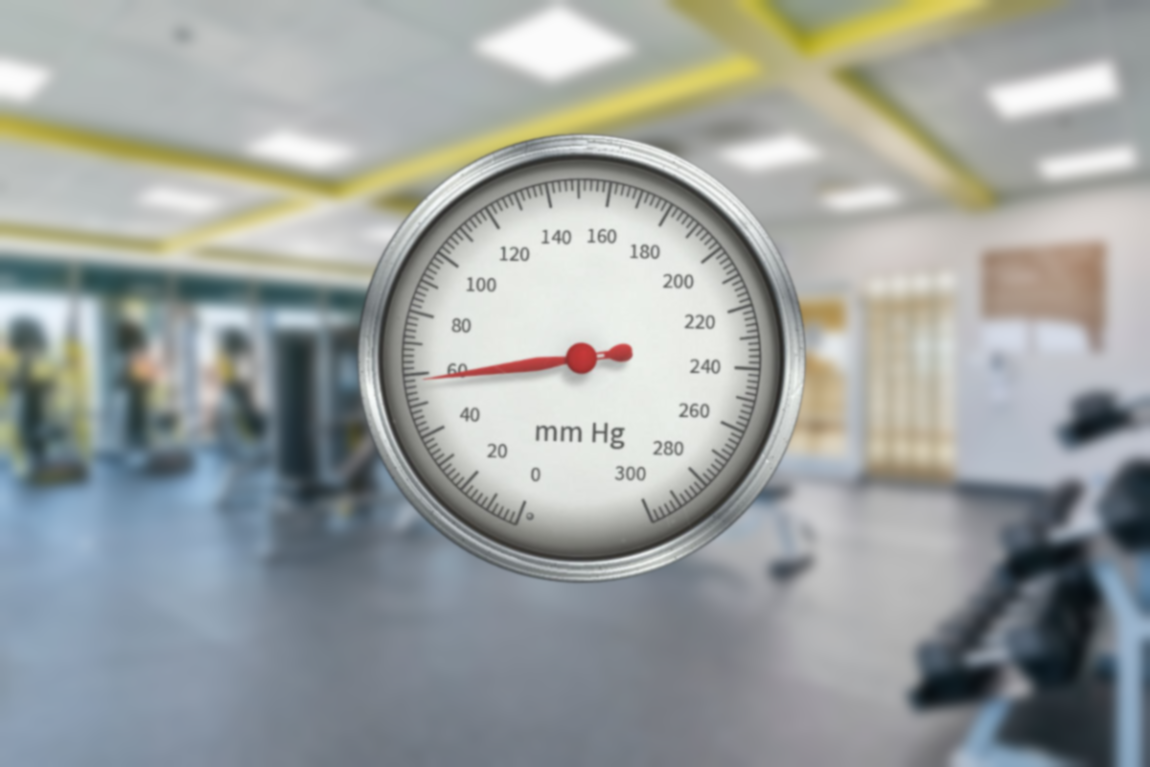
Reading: 58 (mmHg)
